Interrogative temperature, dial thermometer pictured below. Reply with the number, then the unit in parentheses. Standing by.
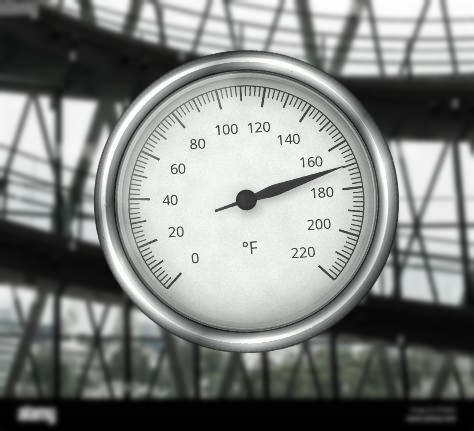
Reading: 170 (°F)
